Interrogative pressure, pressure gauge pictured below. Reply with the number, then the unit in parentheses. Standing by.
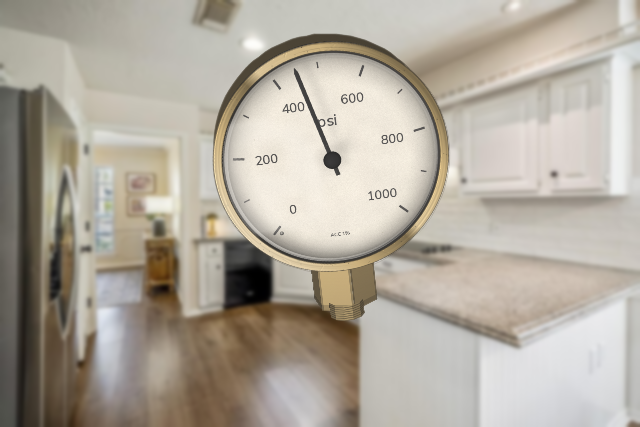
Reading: 450 (psi)
